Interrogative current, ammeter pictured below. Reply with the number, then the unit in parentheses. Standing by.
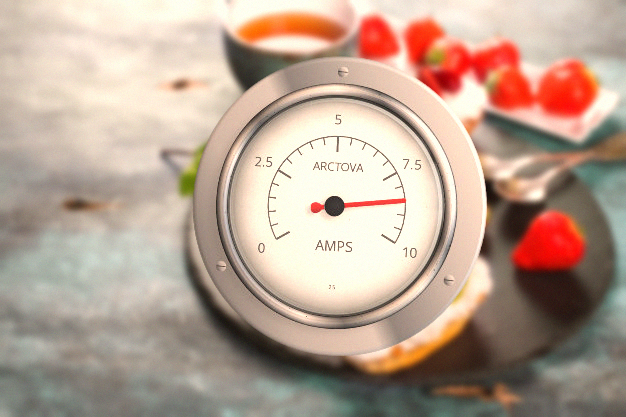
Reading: 8.5 (A)
